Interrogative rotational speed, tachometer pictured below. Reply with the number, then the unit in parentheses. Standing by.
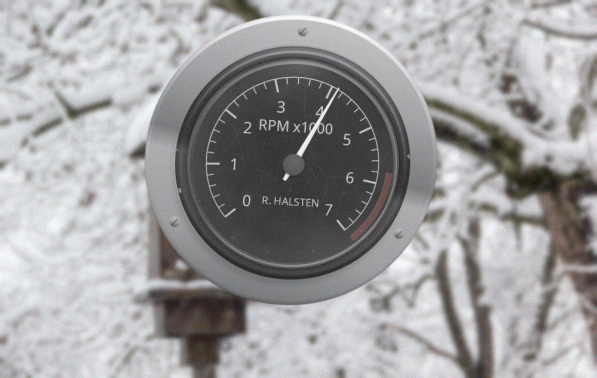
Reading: 4100 (rpm)
